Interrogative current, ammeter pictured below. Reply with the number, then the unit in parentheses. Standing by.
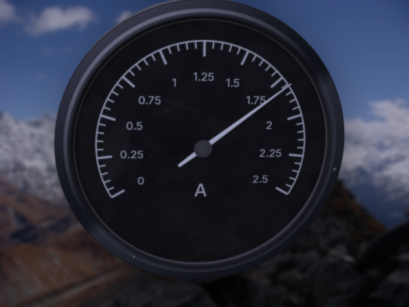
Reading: 1.8 (A)
